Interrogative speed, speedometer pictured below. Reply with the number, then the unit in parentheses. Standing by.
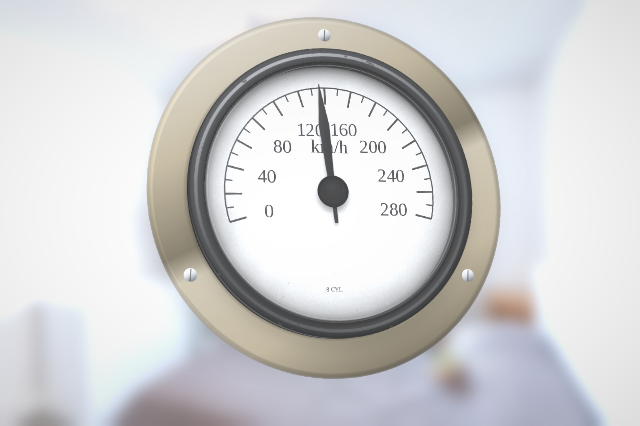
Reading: 135 (km/h)
